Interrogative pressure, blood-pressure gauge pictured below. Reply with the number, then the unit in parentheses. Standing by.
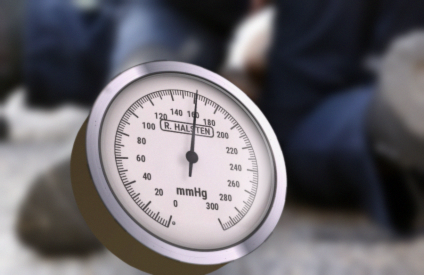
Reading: 160 (mmHg)
